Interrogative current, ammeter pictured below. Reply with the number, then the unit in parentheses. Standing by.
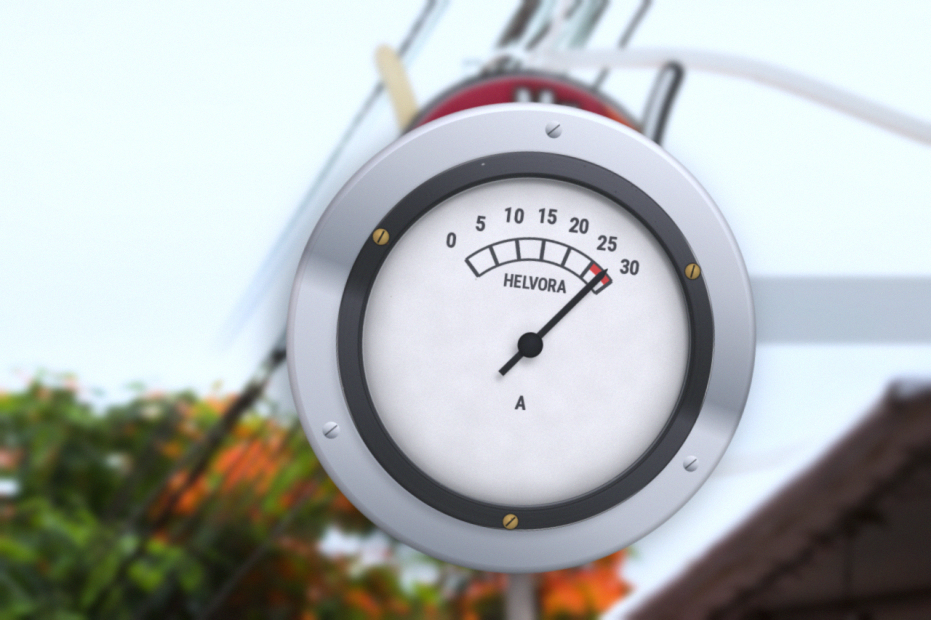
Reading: 27.5 (A)
